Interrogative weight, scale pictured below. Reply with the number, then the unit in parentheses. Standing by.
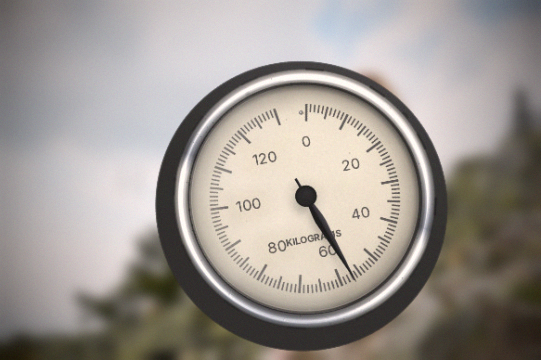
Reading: 57 (kg)
